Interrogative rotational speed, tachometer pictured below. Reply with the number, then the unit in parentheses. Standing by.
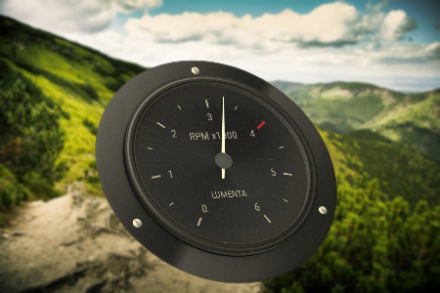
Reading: 3250 (rpm)
